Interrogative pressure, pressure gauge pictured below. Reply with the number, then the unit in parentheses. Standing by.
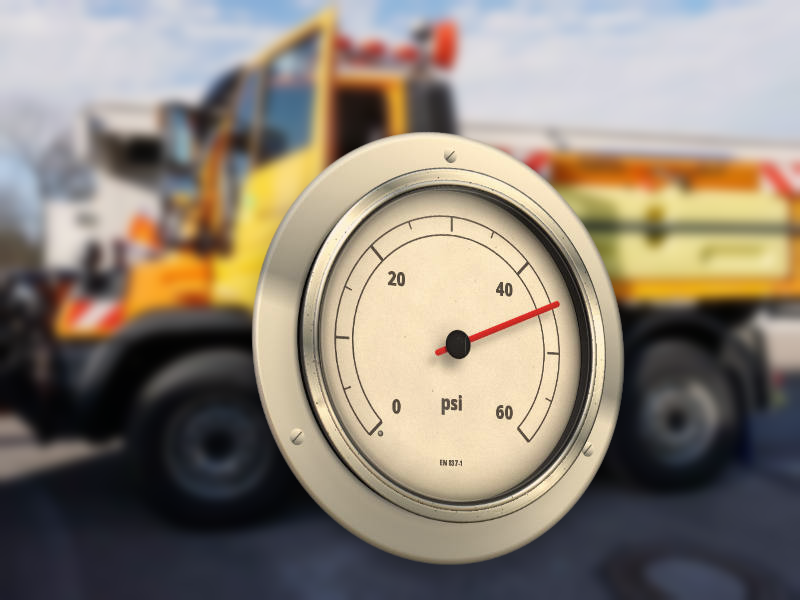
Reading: 45 (psi)
